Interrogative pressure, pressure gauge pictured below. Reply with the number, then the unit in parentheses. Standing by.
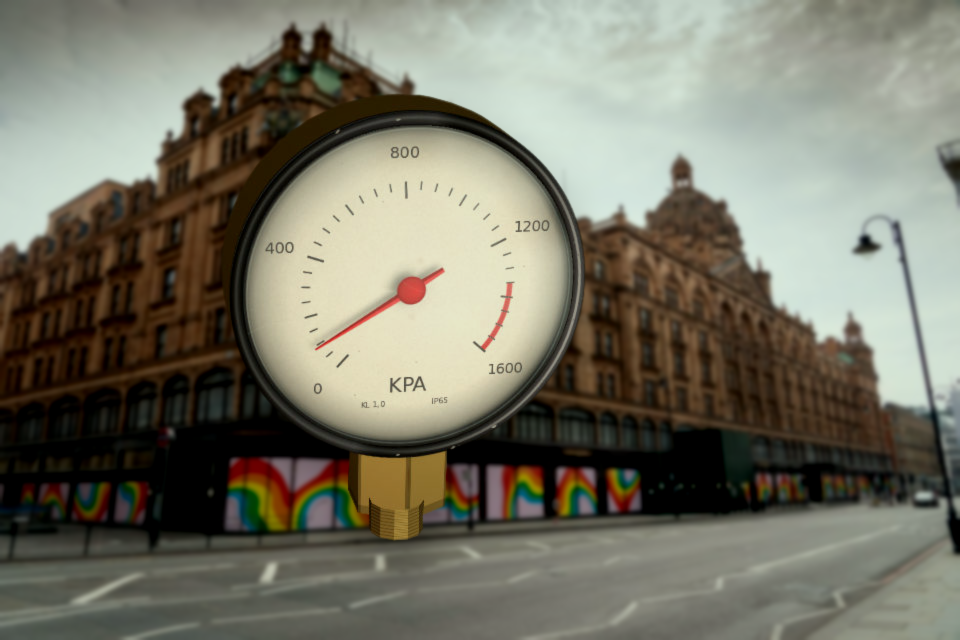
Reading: 100 (kPa)
